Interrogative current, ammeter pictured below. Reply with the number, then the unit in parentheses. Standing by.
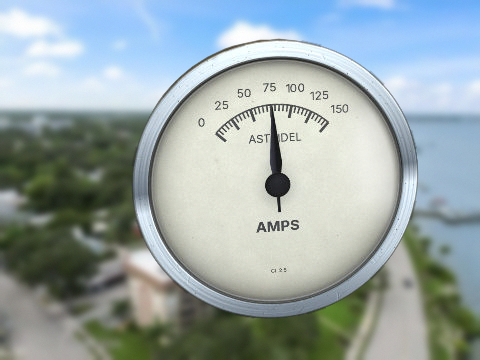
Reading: 75 (A)
